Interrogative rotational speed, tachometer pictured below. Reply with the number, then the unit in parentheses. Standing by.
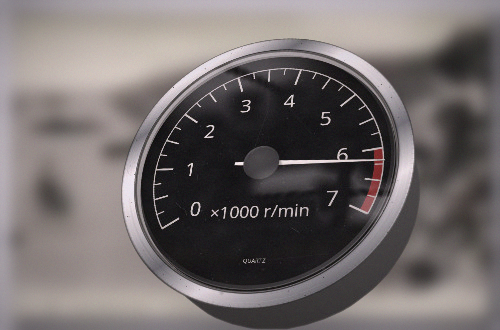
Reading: 6250 (rpm)
